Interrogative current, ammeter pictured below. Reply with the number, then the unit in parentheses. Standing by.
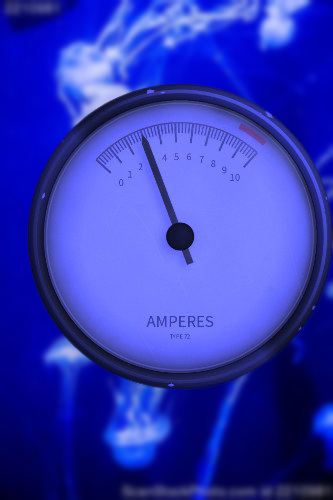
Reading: 3 (A)
